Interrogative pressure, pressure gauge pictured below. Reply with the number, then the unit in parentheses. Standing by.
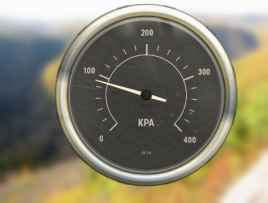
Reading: 90 (kPa)
